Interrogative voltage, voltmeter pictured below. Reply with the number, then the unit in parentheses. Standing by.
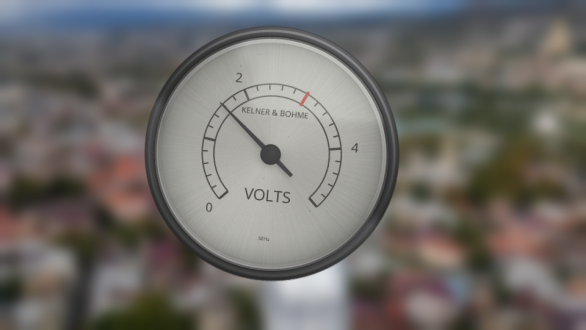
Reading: 1.6 (V)
